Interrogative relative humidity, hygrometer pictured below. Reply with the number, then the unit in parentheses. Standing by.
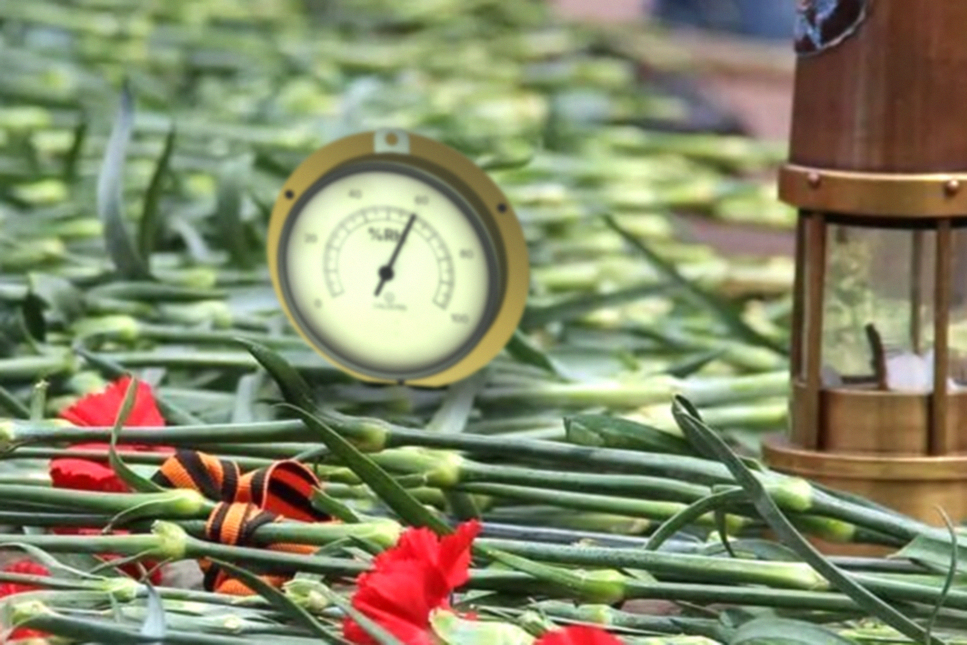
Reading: 60 (%)
